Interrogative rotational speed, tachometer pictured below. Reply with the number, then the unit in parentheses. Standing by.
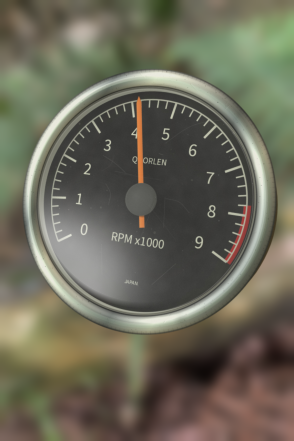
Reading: 4200 (rpm)
